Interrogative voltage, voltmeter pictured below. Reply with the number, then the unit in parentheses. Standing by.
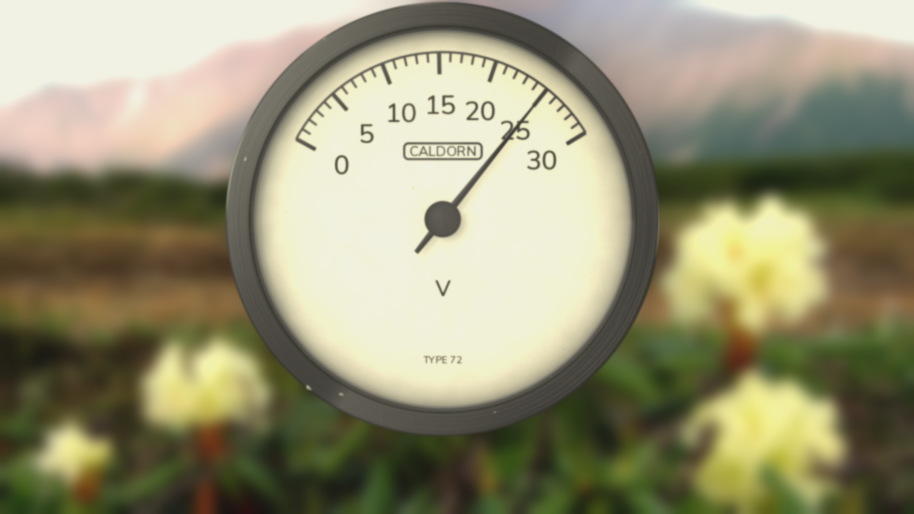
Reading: 25 (V)
